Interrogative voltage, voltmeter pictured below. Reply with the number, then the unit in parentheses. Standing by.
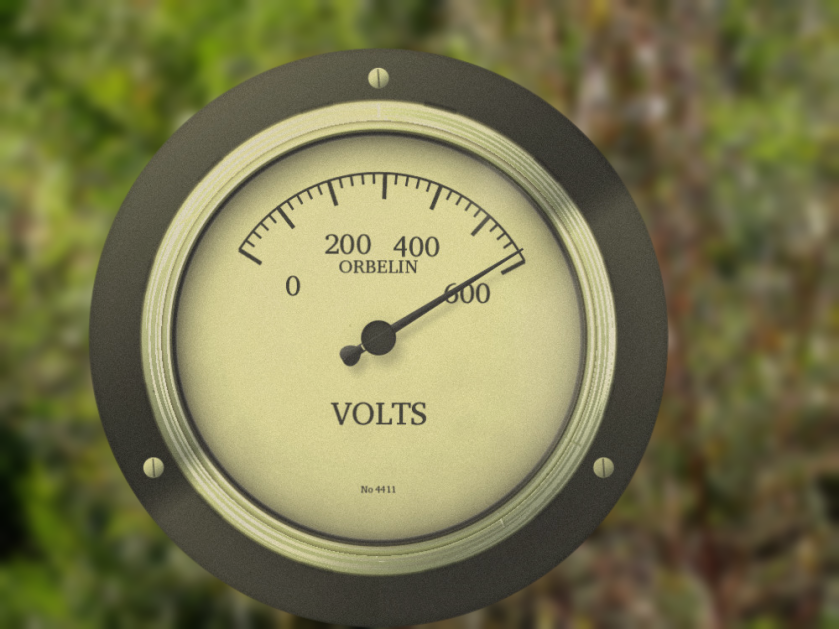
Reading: 580 (V)
